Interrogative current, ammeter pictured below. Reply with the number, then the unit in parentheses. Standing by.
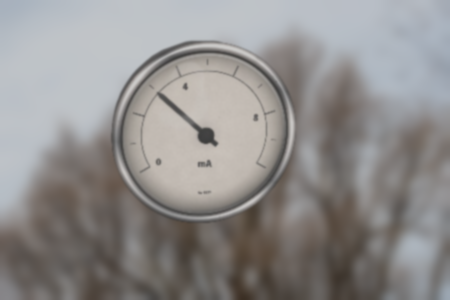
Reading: 3 (mA)
